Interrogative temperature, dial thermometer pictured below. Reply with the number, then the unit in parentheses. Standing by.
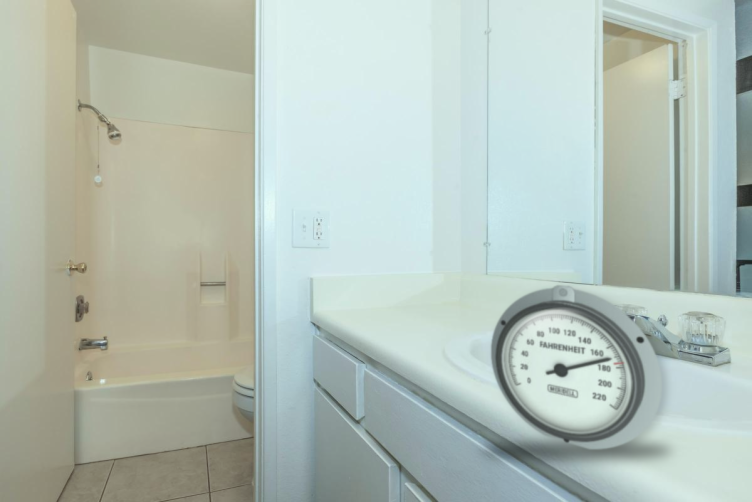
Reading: 170 (°F)
